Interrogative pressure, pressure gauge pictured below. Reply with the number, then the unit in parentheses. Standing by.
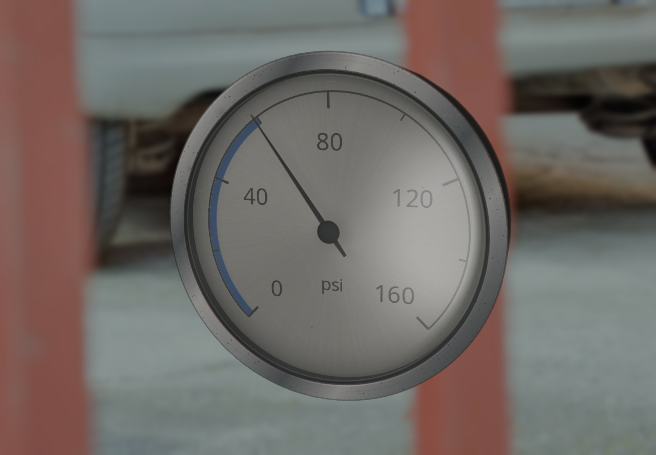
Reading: 60 (psi)
